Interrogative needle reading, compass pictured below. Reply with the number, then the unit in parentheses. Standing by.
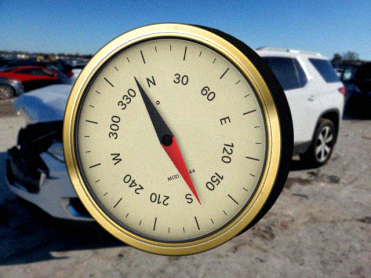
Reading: 170 (°)
